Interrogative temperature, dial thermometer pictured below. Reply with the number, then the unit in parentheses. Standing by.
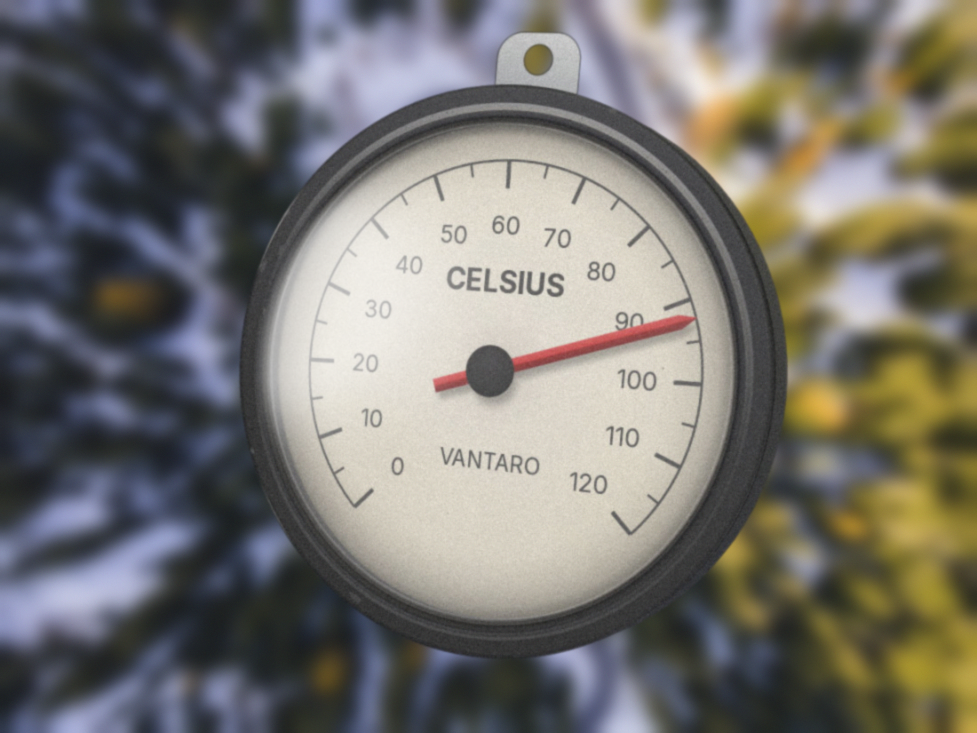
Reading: 92.5 (°C)
